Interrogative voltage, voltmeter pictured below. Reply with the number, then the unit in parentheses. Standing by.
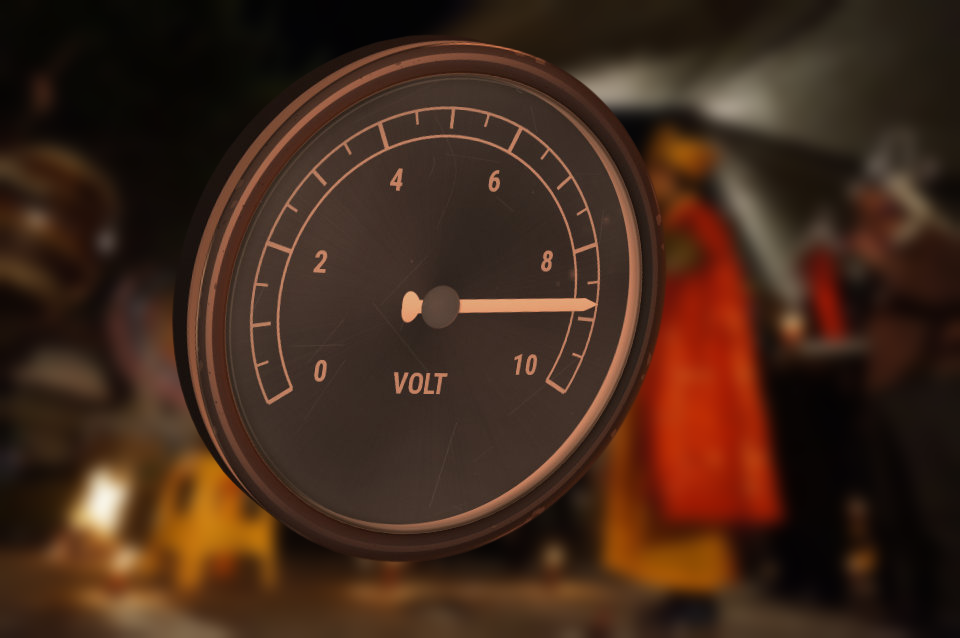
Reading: 8.75 (V)
